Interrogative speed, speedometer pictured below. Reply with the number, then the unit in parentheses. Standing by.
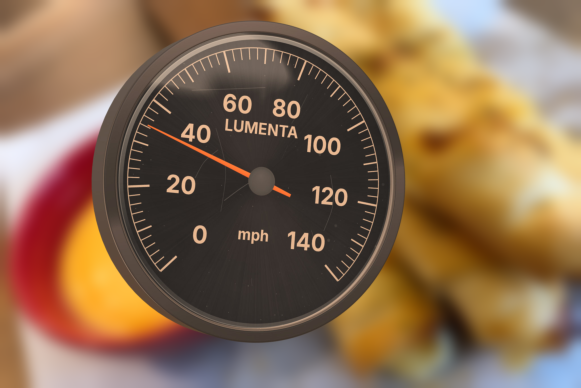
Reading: 34 (mph)
